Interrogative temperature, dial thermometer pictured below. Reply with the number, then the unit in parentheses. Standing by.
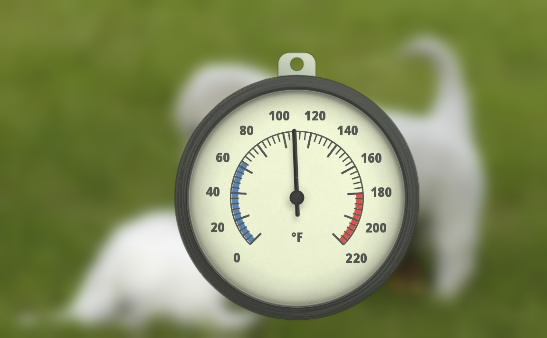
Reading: 108 (°F)
